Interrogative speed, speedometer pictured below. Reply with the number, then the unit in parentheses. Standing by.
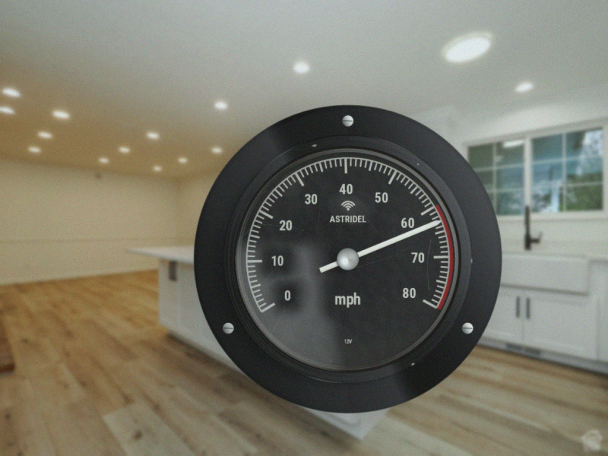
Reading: 63 (mph)
